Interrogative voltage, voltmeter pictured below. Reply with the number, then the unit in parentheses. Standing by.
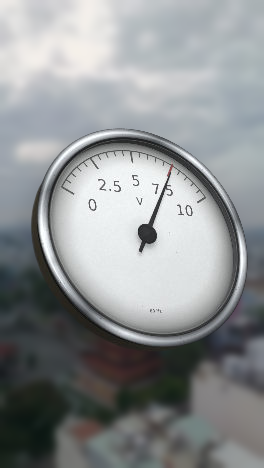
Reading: 7.5 (V)
